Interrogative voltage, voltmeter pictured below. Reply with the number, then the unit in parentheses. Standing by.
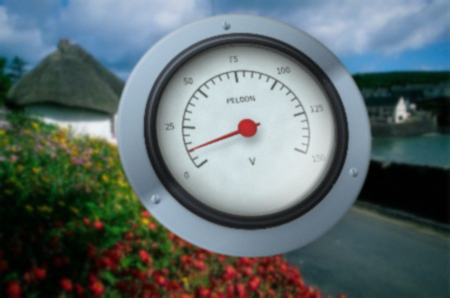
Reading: 10 (V)
